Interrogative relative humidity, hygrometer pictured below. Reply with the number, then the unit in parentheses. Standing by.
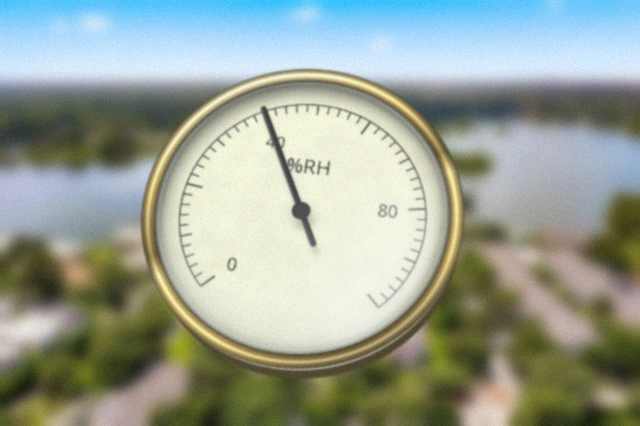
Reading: 40 (%)
